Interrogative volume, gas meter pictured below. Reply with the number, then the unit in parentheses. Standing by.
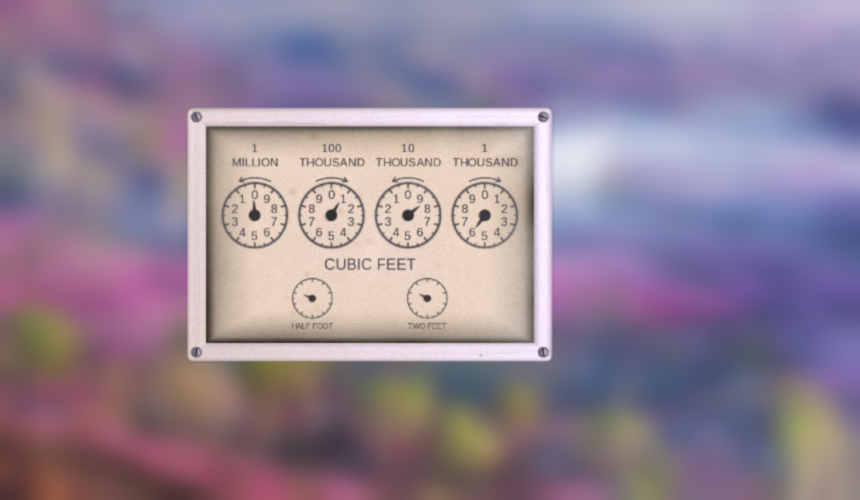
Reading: 8600 (ft³)
